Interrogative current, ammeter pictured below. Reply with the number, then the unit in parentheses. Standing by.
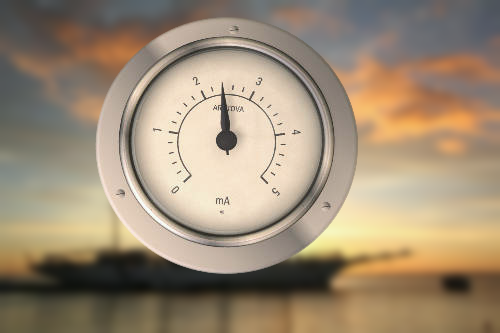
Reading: 2.4 (mA)
